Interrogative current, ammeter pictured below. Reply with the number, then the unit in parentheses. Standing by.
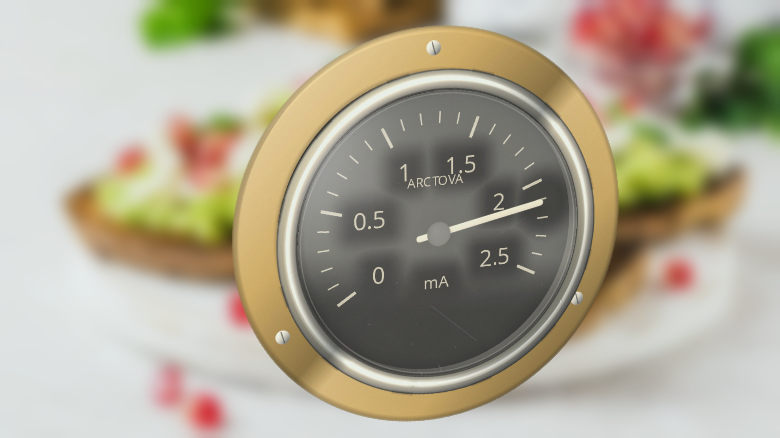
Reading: 2.1 (mA)
